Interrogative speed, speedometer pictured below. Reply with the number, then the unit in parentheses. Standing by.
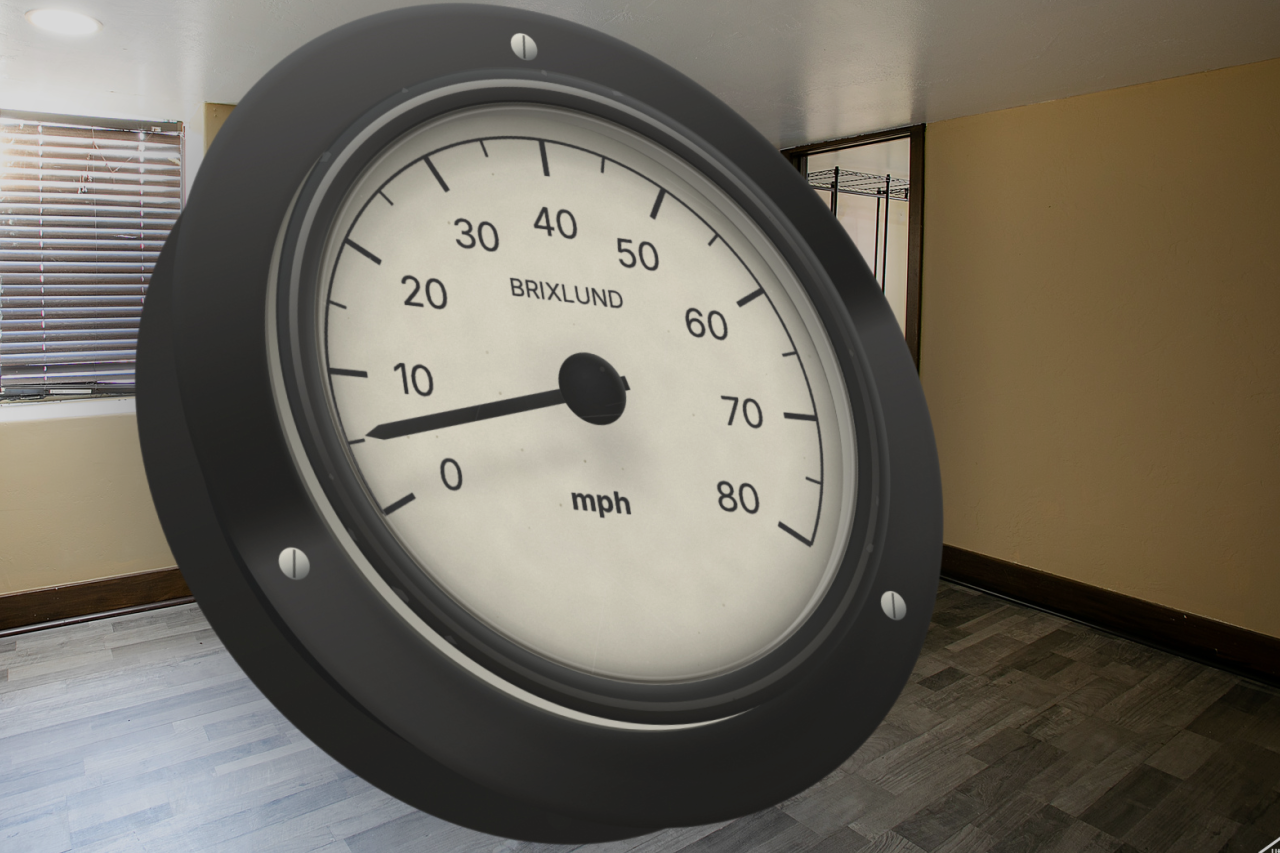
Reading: 5 (mph)
